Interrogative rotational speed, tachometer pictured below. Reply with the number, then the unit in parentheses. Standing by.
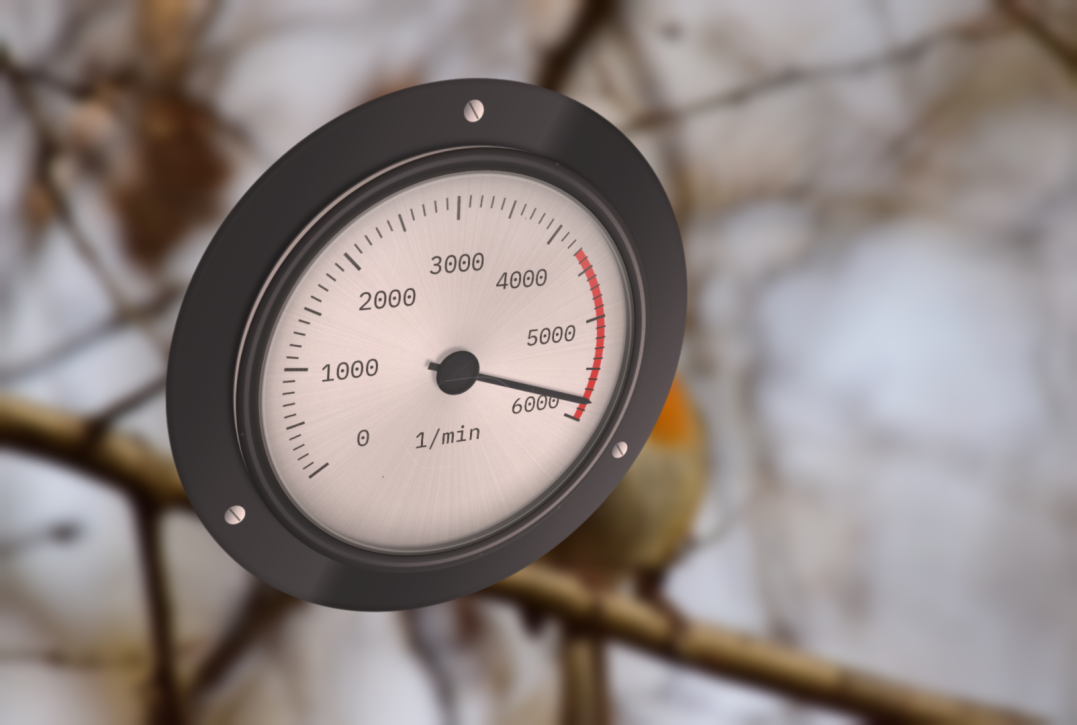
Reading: 5800 (rpm)
